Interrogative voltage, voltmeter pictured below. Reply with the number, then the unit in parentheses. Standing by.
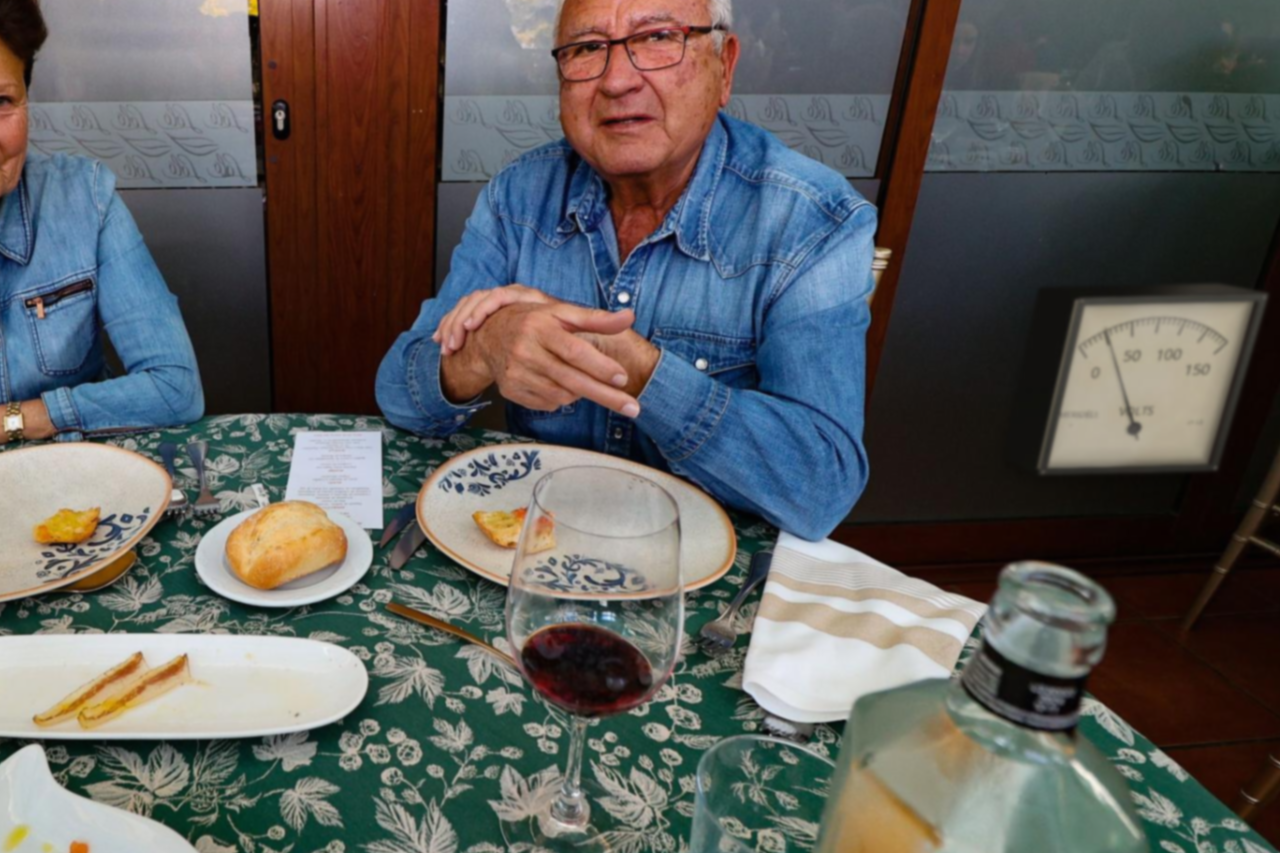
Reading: 25 (V)
